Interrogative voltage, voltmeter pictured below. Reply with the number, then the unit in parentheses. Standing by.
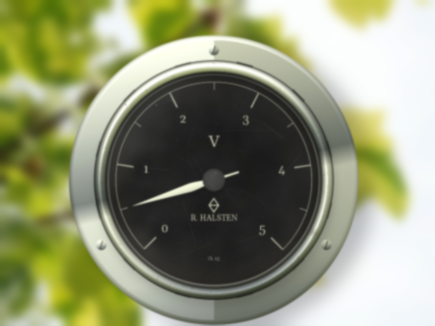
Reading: 0.5 (V)
